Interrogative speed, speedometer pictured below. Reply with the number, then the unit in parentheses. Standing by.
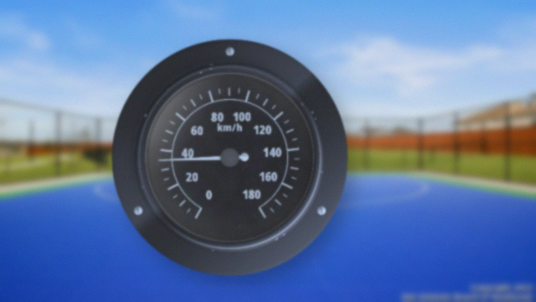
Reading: 35 (km/h)
